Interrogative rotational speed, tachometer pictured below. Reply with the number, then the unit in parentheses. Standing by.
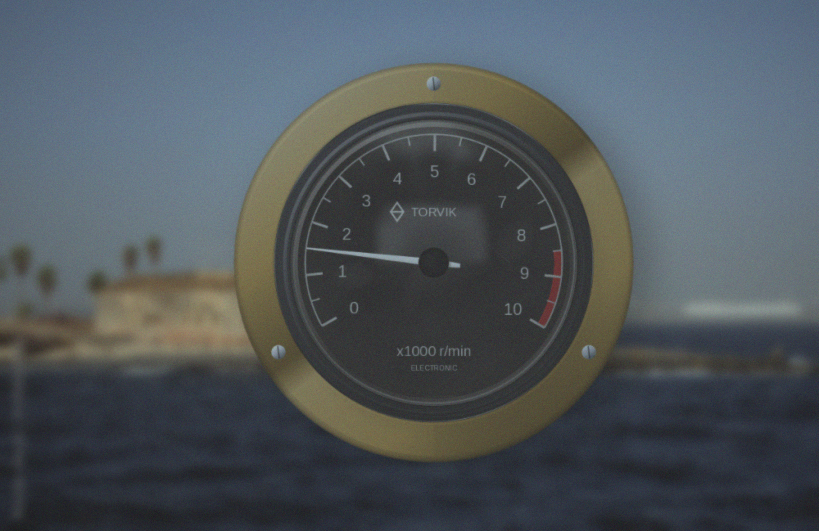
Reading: 1500 (rpm)
